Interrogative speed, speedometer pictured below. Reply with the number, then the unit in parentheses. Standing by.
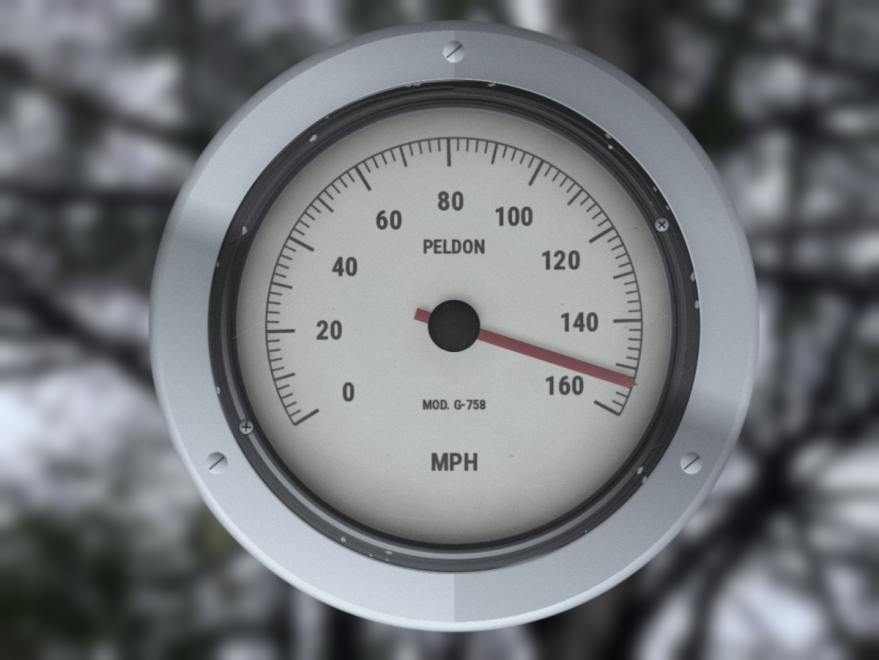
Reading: 153 (mph)
